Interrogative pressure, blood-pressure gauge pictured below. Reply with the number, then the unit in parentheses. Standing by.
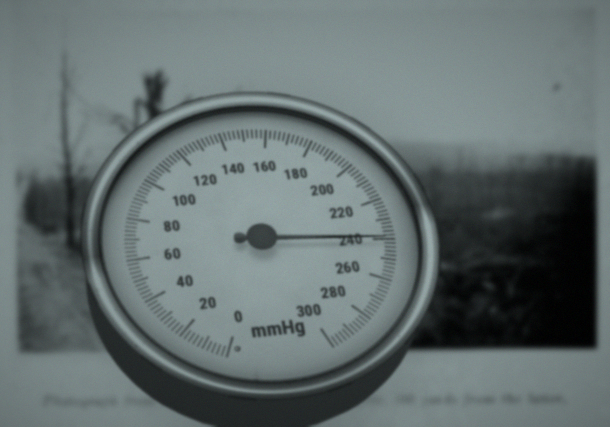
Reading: 240 (mmHg)
